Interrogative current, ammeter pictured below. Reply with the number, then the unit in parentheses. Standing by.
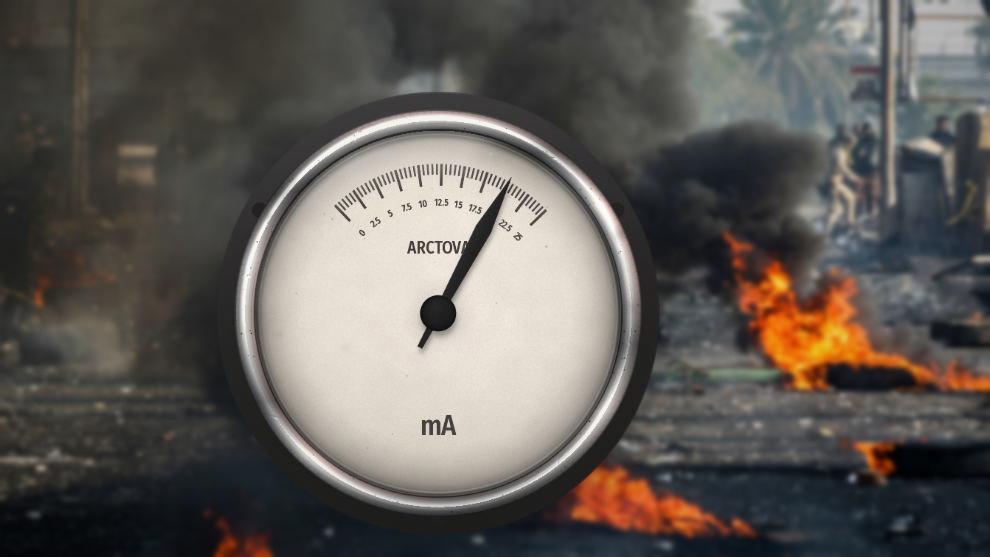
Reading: 20 (mA)
